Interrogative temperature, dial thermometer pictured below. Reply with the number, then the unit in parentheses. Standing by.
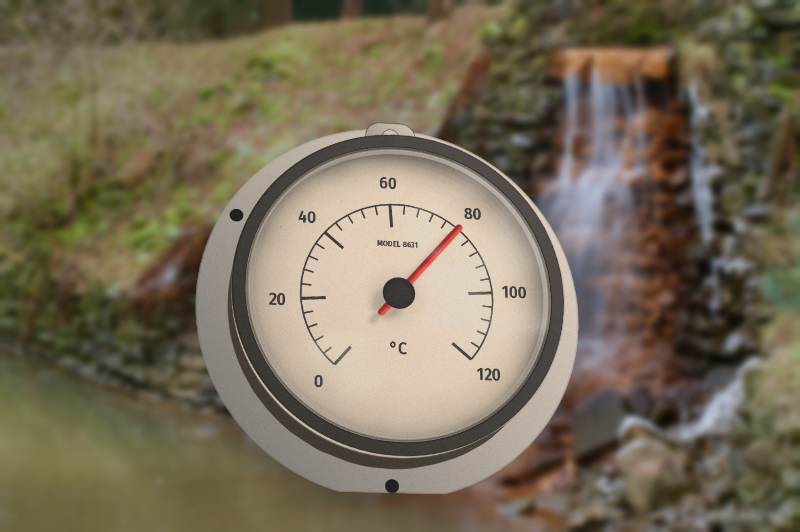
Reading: 80 (°C)
